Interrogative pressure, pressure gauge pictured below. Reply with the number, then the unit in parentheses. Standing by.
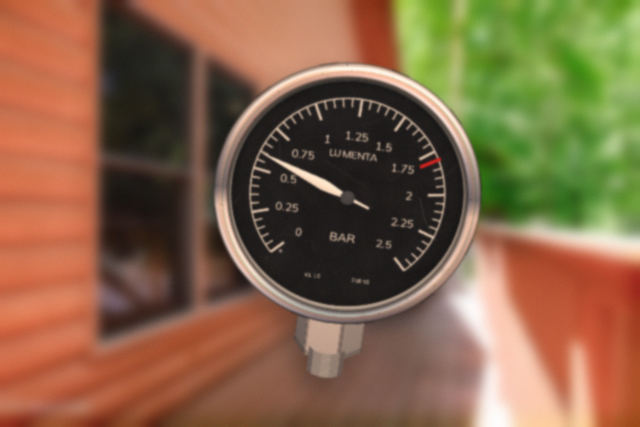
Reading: 0.6 (bar)
